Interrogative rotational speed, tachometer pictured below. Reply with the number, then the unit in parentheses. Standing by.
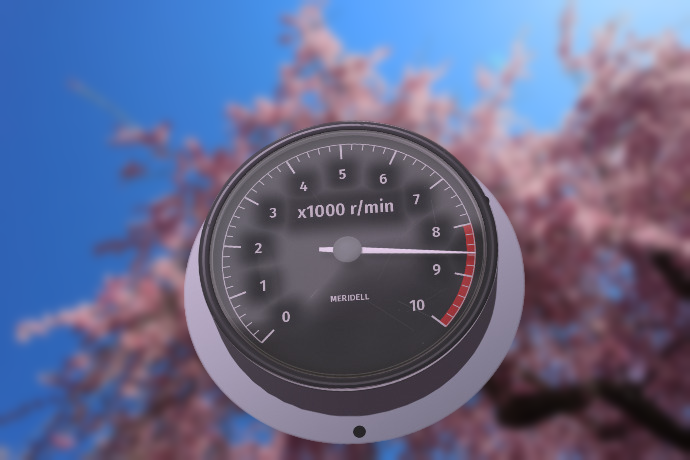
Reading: 8600 (rpm)
